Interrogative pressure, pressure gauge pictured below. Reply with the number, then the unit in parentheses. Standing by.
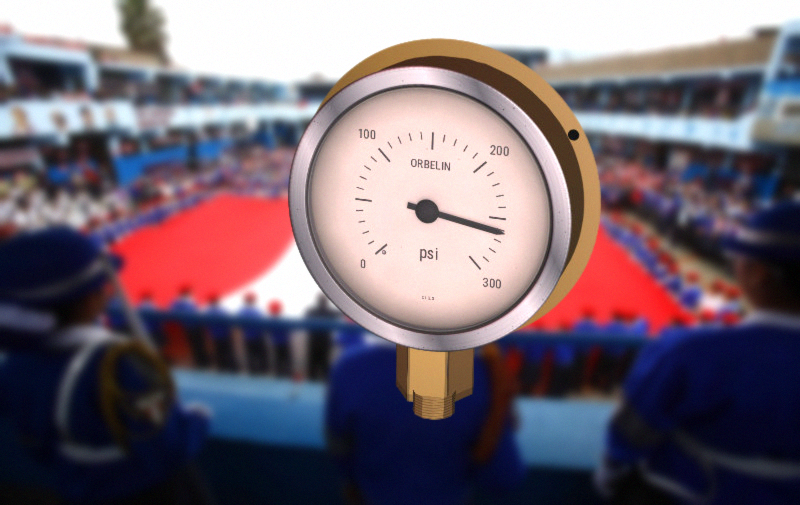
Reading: 260 (psi)
